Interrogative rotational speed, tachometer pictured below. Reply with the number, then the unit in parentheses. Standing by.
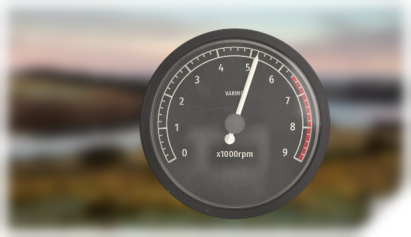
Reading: 5200 (rpm)
